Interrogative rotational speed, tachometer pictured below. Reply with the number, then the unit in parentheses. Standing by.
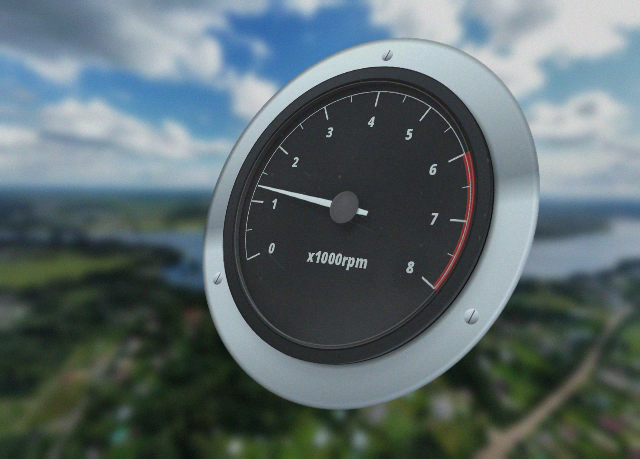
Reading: 1250 (rpm)
